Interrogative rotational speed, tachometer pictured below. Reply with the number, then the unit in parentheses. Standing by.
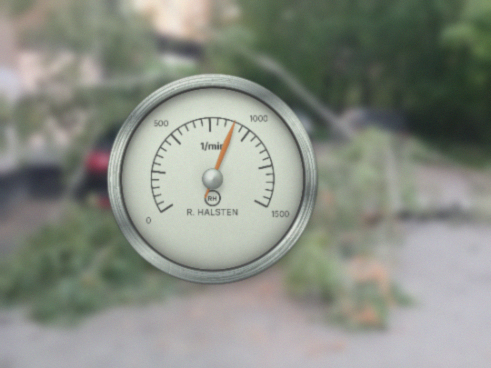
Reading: 900 (rpm)
